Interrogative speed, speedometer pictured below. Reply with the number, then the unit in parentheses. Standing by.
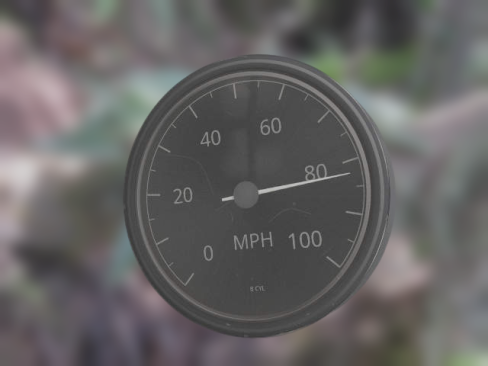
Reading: 82.5 (mph)
